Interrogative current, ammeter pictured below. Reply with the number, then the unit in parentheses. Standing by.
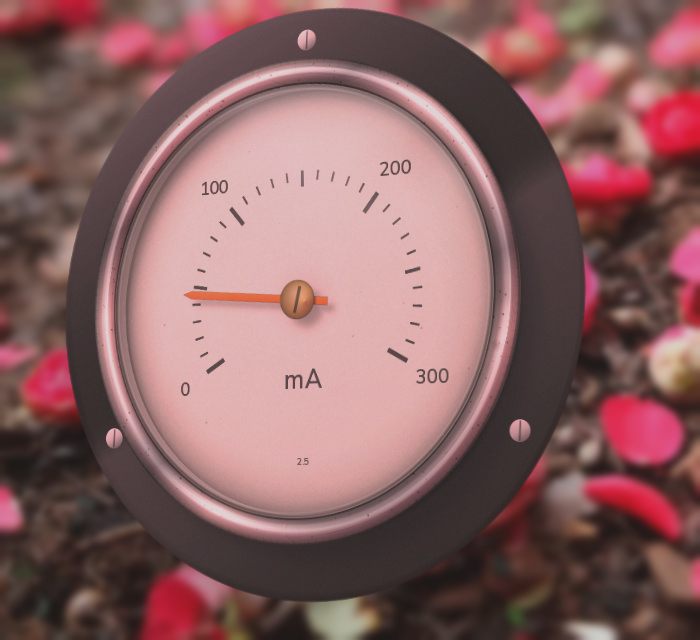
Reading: 45 (mA)
